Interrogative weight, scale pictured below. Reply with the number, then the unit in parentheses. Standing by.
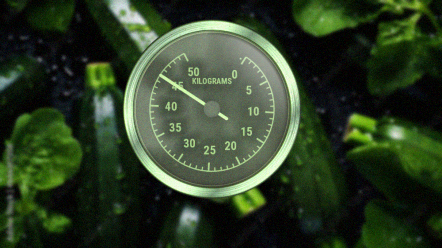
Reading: 45 (kg)
